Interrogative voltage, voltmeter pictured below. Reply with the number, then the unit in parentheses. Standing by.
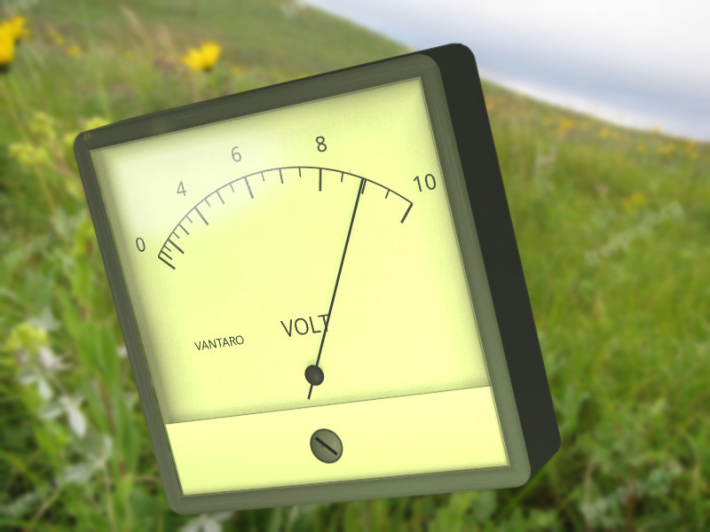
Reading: 9 (V)
